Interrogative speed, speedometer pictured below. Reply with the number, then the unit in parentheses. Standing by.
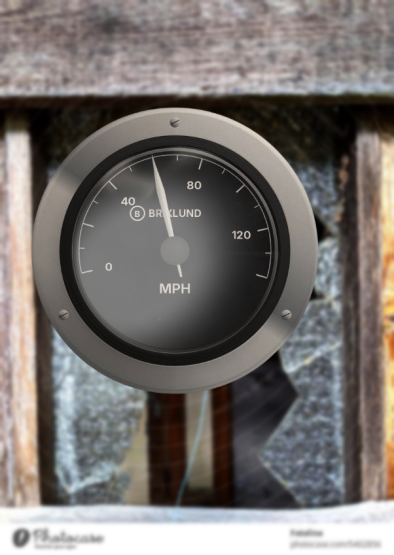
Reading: 60 (mph)
